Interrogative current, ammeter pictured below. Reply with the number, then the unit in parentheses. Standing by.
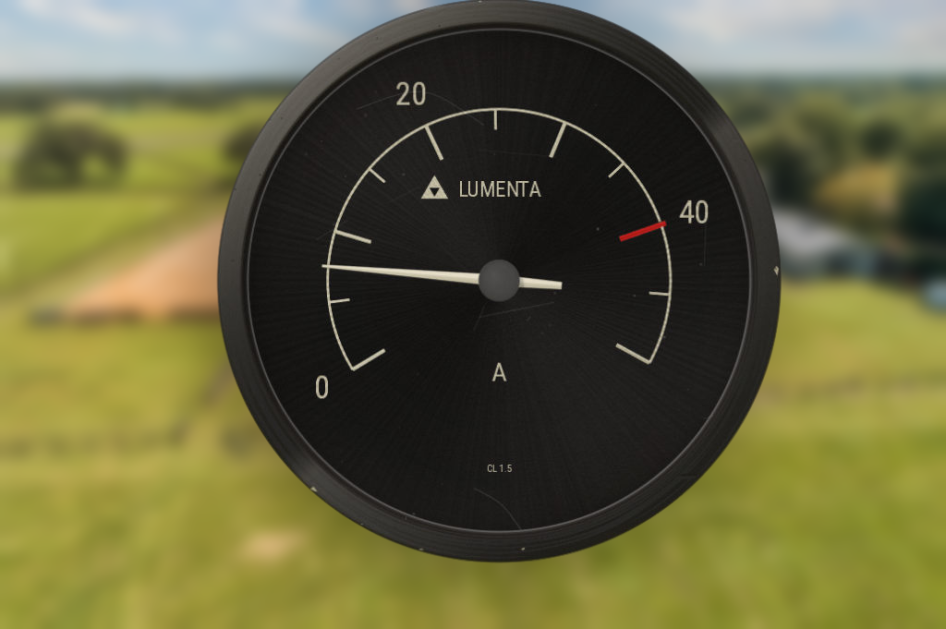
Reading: 7.5 (A)
